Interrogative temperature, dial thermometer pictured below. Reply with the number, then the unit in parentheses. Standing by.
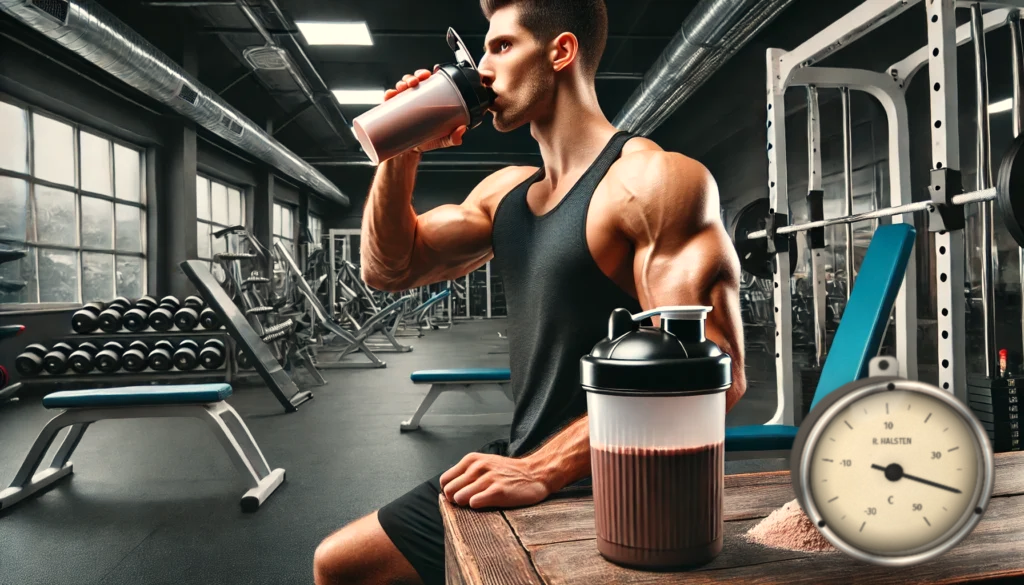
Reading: 40 (°C)
